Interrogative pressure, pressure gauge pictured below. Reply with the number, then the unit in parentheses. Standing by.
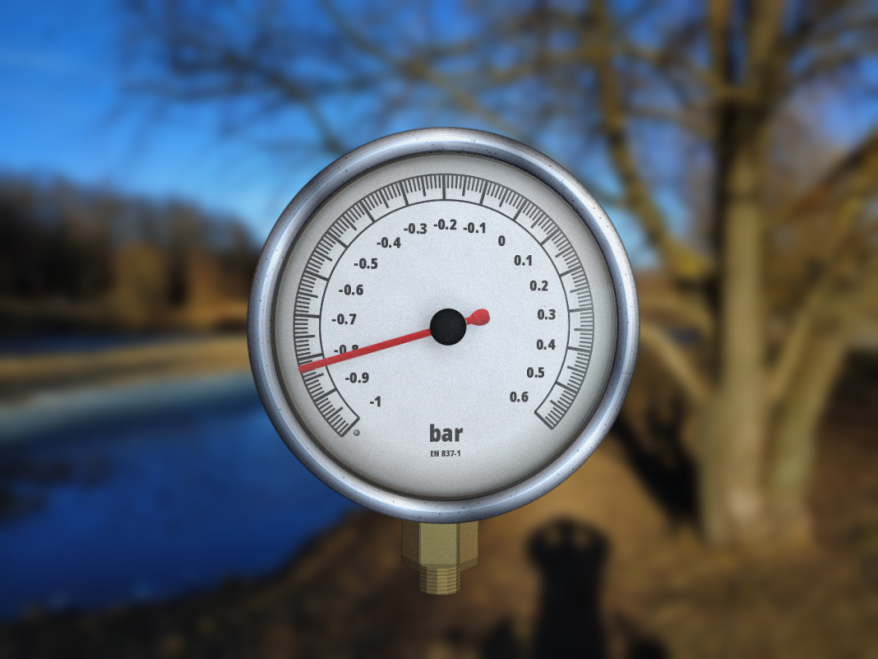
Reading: -0.82 (bar)
